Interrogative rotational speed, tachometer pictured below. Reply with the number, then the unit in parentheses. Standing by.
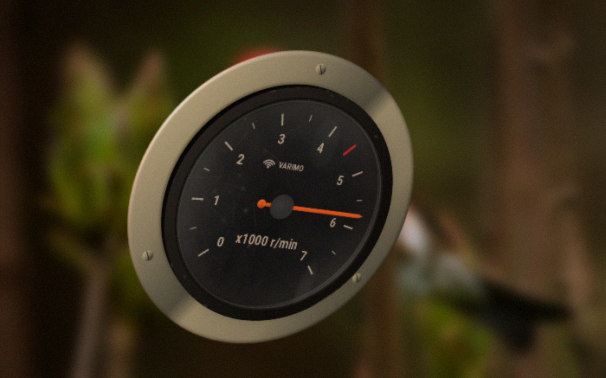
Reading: 5750 (rpm)
